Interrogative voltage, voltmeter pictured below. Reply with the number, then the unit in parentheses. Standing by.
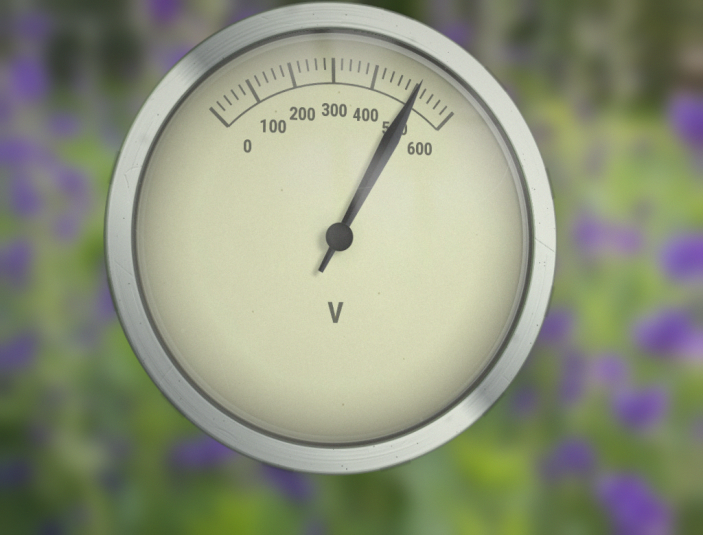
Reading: 500 (V)
